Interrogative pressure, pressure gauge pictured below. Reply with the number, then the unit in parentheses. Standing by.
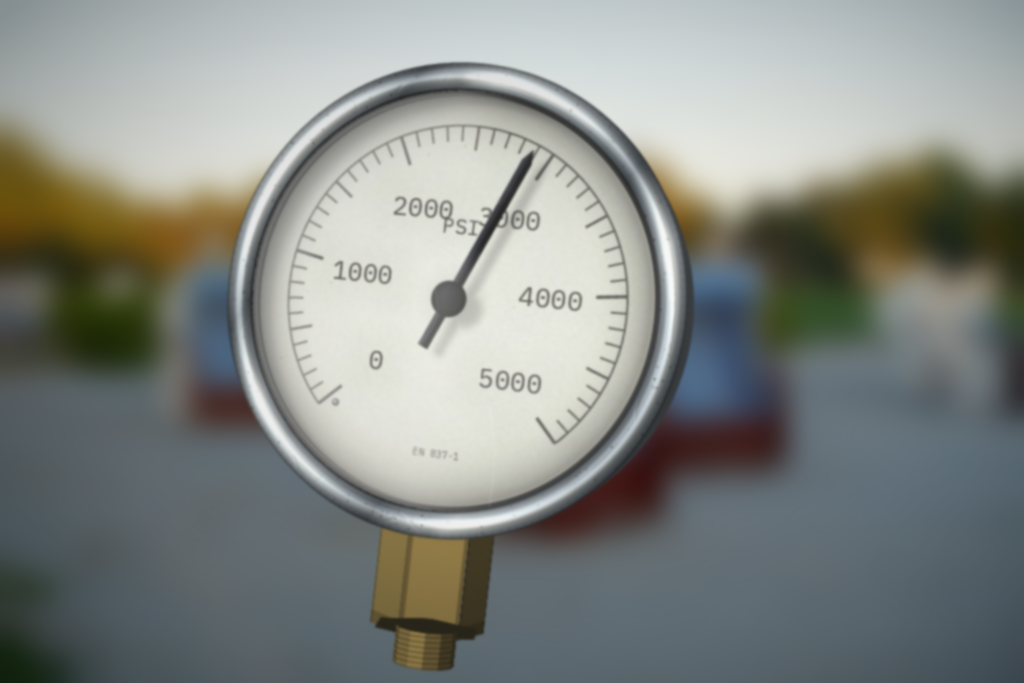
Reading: 2900 (psi)
